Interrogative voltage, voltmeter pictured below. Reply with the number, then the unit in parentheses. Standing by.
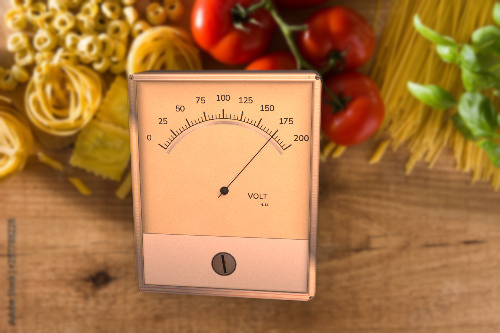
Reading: 175 (V)
